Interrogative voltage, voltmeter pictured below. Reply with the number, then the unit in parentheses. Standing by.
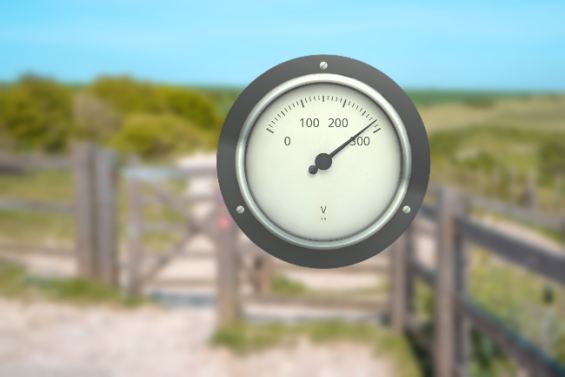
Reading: 280 (V)
